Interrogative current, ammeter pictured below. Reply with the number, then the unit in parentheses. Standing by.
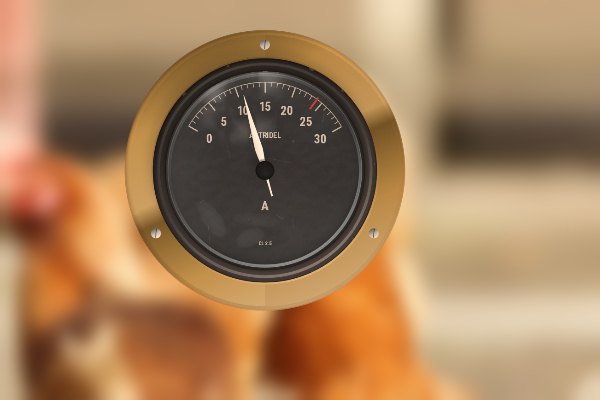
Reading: 11 (A)
